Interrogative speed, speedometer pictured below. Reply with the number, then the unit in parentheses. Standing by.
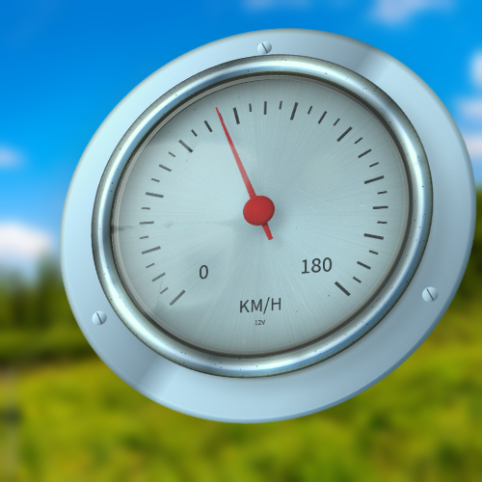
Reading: 75 (km/h)
